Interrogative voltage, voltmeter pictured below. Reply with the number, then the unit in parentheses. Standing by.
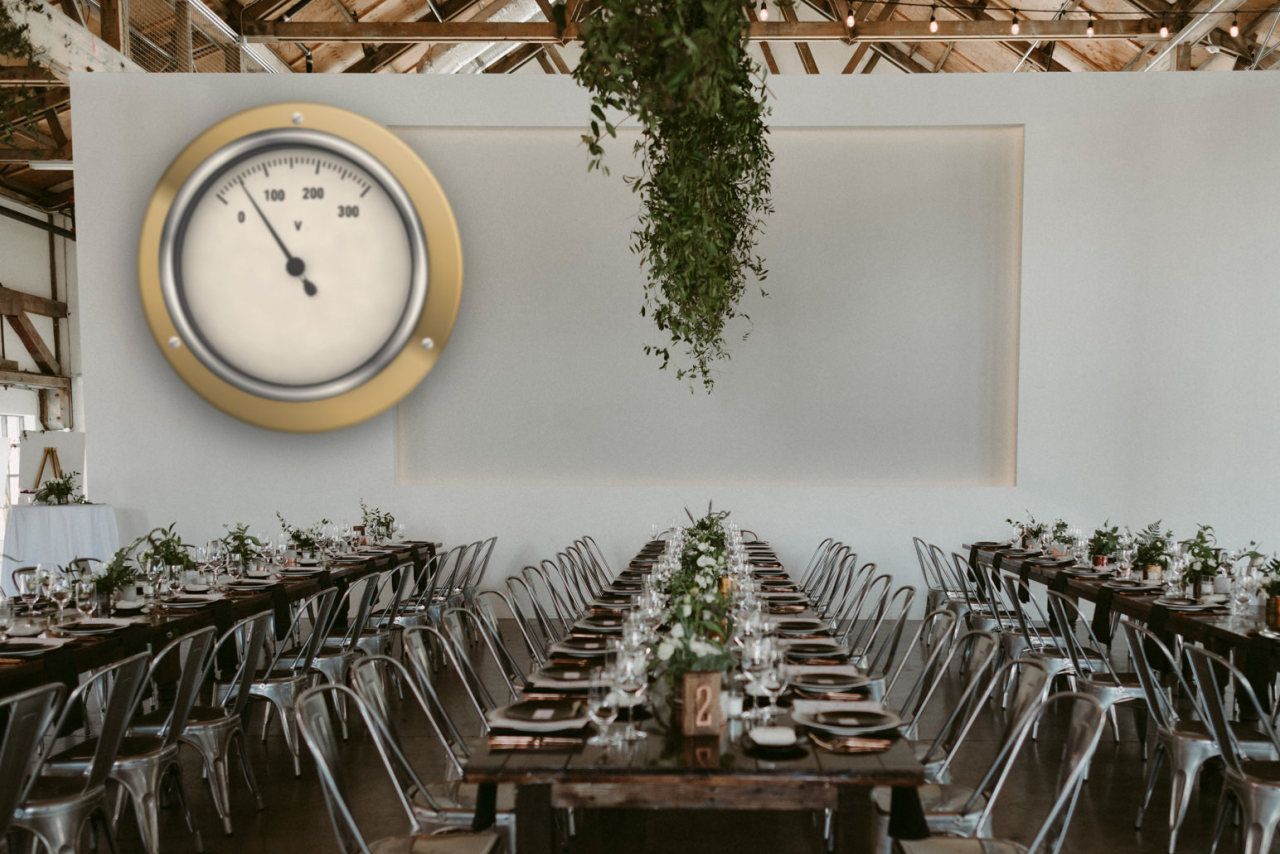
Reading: 50 (V)
